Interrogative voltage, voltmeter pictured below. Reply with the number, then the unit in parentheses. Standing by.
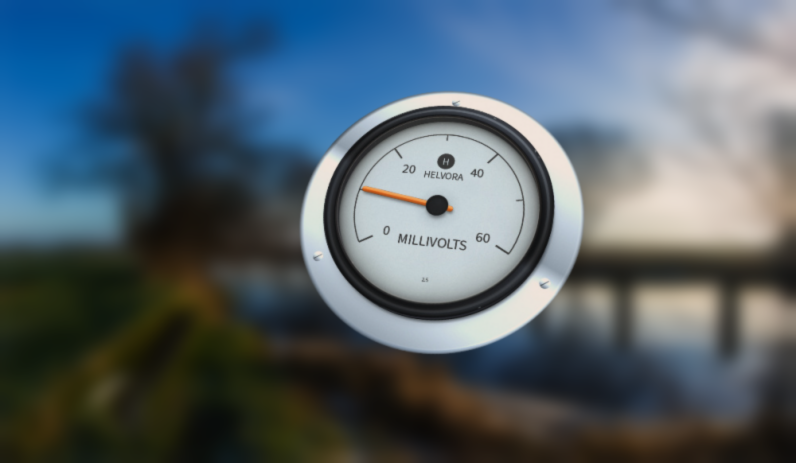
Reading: 10 (mV)
